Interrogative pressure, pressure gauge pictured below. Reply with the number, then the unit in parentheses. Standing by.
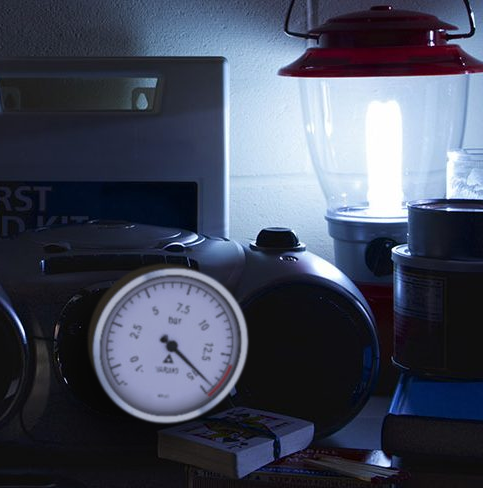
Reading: 14.5 (bar)
